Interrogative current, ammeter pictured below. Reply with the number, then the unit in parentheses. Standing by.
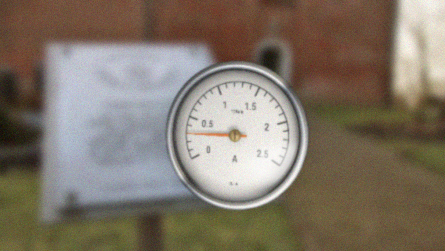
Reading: 0.3 (A)
